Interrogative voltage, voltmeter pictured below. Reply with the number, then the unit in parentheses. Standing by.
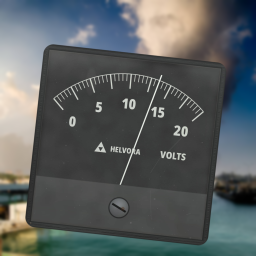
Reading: 13.5 (V)
